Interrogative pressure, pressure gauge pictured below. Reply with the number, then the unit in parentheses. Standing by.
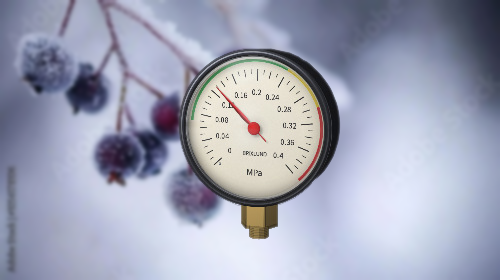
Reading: 0.13 (MPa)
